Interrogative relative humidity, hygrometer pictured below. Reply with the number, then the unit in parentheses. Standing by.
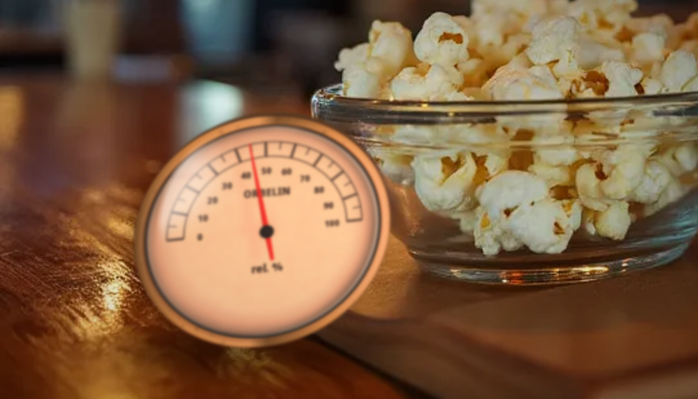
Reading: 45 (%)
